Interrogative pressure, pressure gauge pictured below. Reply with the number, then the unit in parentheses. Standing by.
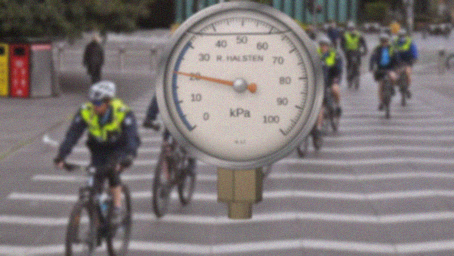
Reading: 20 (kPa)
